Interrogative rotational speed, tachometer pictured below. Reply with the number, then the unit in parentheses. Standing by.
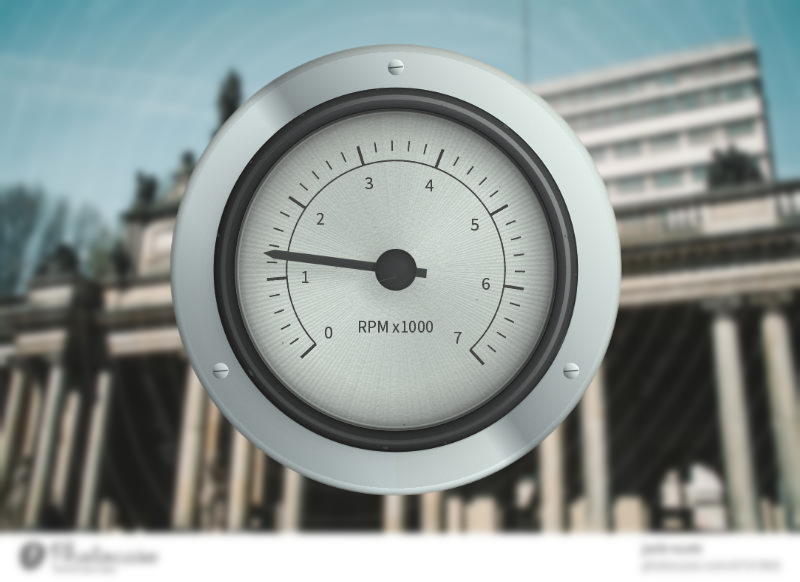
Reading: 1300 (rpm)
